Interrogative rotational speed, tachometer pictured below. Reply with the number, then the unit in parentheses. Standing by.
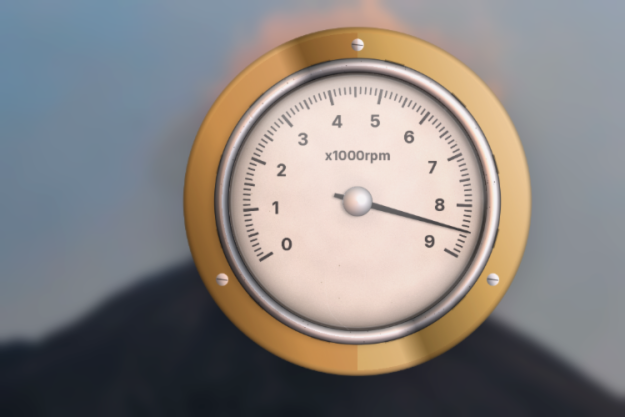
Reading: 8500 (rpm)
